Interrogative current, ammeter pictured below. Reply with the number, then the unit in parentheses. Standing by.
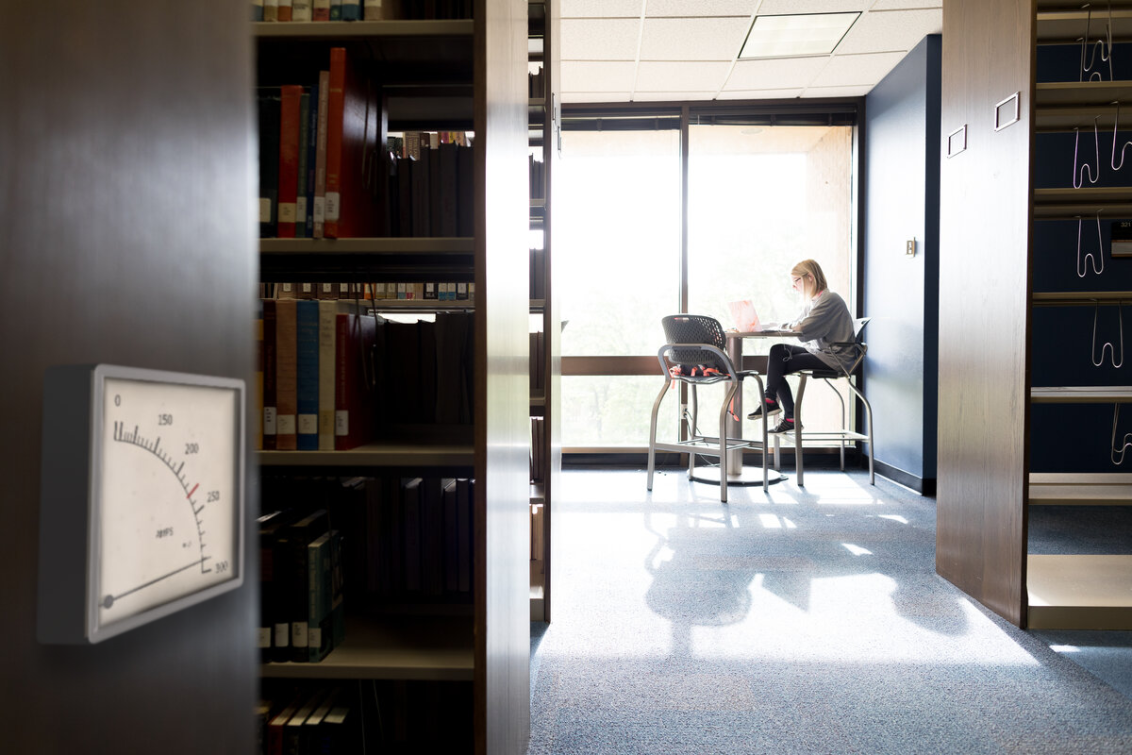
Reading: 290 (A)
